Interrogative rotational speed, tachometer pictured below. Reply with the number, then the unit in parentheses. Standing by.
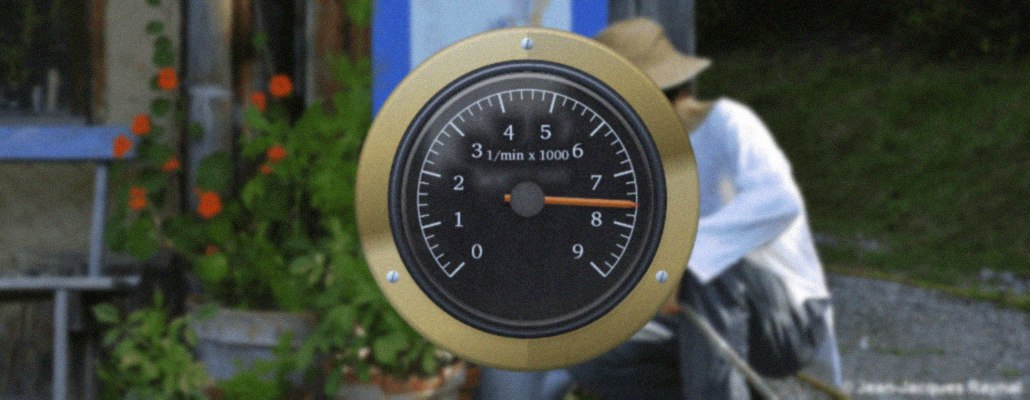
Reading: 7600 (rpm)
